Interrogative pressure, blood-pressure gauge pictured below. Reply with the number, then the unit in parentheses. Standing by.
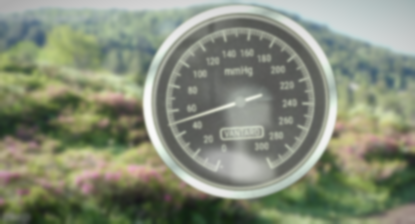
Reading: 50 (mmHg)
